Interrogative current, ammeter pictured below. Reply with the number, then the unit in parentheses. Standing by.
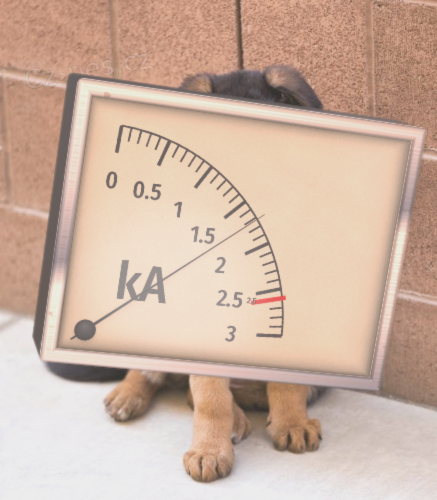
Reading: 1.7 (kA)
